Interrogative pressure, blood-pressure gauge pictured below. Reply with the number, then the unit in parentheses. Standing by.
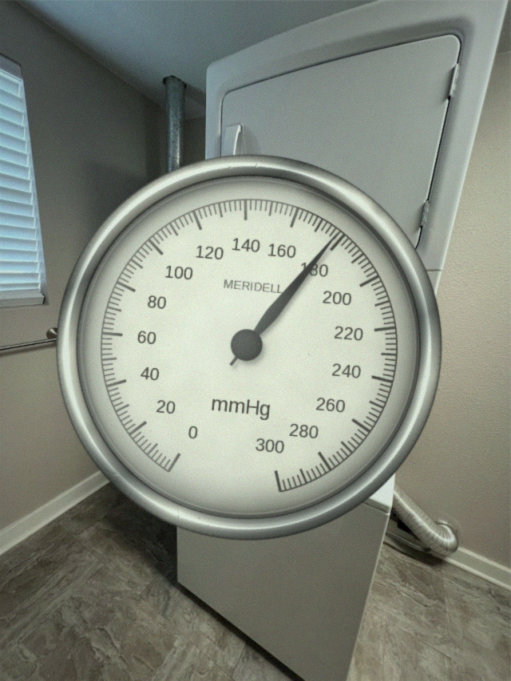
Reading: 178 (mmHg)
